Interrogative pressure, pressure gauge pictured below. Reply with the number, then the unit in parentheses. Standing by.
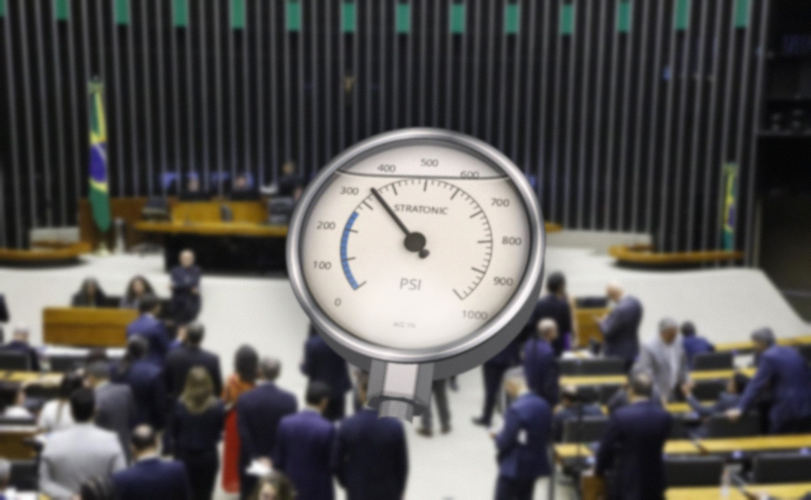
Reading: 340 (psi)
